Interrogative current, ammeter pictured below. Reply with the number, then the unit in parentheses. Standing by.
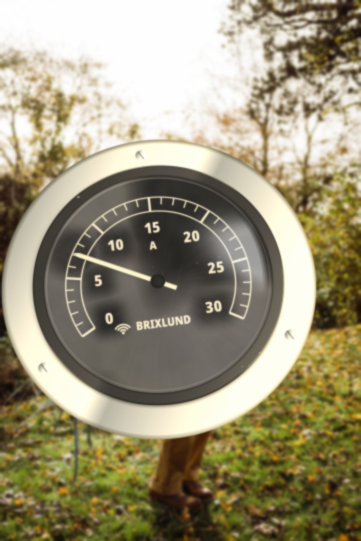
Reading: 7 (A)
